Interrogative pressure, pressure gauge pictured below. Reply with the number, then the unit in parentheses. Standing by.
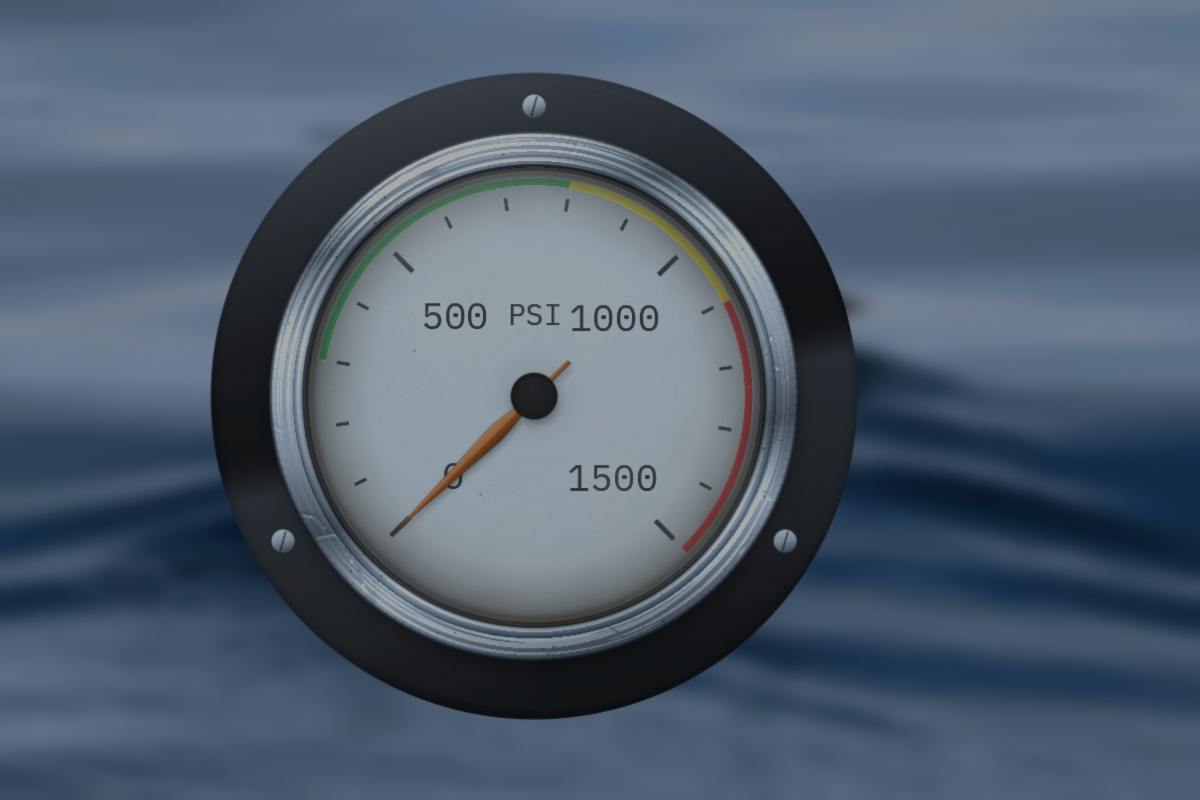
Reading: 0 (psi)
